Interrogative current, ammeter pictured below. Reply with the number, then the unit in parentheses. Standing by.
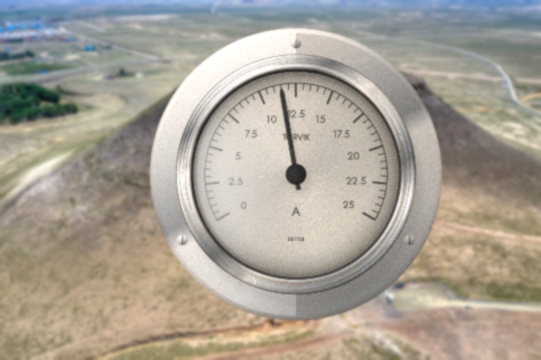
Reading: 11.5 (A)
